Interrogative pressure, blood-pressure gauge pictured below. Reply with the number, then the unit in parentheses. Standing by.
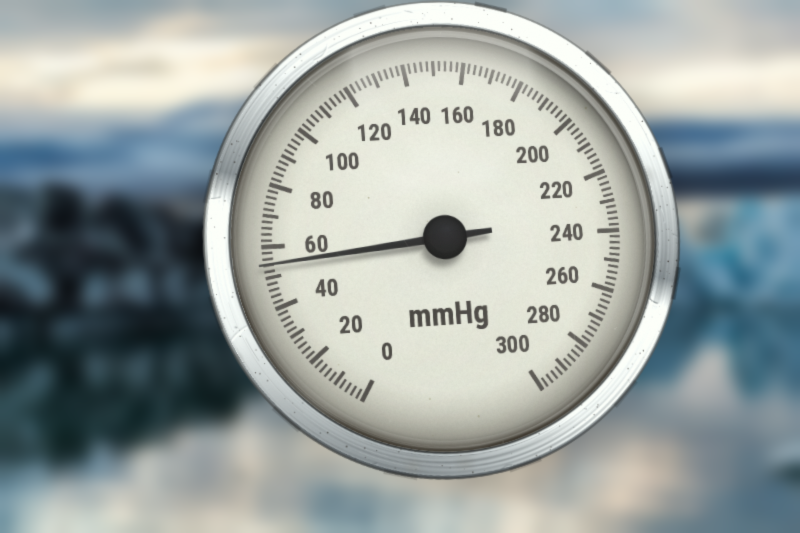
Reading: 54 (mmHg)
